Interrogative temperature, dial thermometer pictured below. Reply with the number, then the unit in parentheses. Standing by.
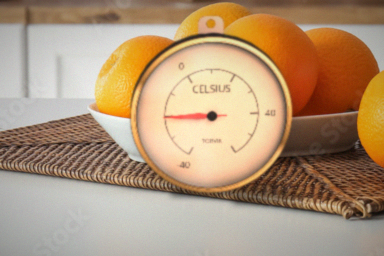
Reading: -20 (°C)
